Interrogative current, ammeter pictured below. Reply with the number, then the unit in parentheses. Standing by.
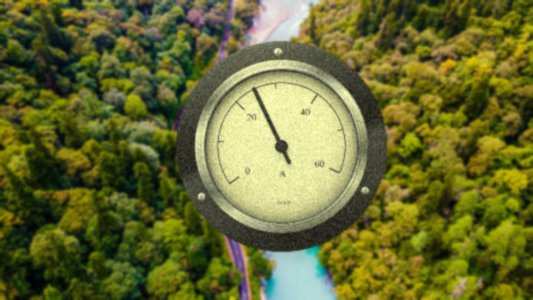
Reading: 25 (A)
